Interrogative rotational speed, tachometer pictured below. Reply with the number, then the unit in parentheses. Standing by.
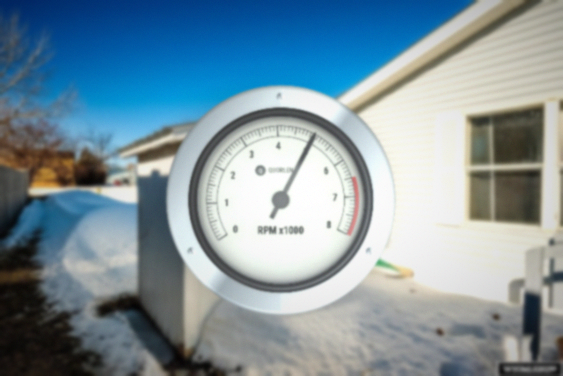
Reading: 5000 (rpm)
